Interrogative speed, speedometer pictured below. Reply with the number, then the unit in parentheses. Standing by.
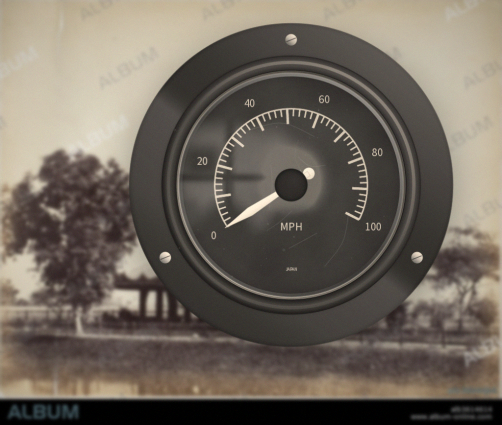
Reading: 0 (mph)
